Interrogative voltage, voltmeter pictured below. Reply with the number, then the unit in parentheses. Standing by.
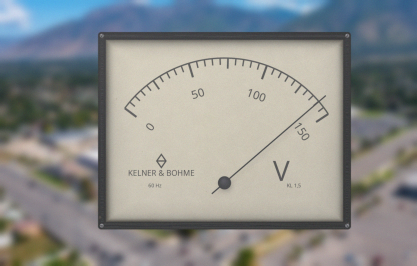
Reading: 140 (V)
